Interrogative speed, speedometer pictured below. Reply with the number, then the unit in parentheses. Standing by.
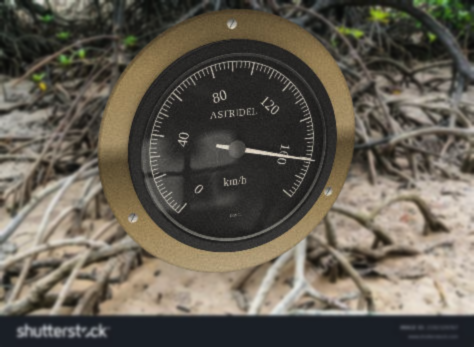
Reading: 160 (km/h)
